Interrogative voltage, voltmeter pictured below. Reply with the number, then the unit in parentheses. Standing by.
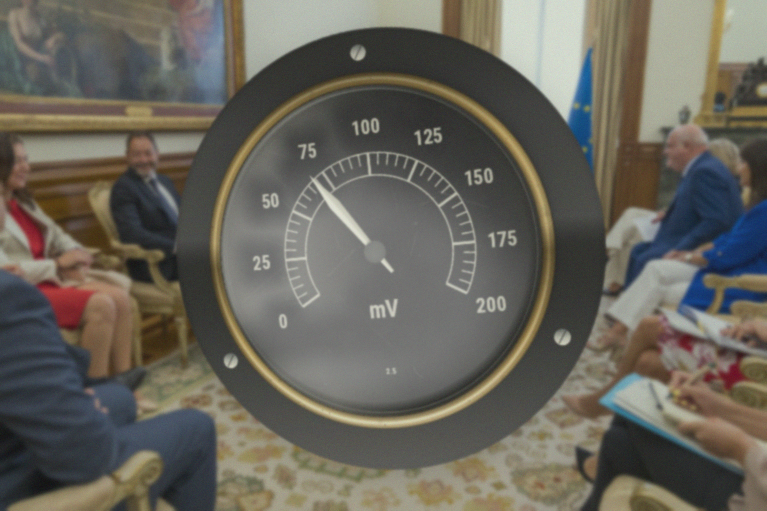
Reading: 70 (mV)
